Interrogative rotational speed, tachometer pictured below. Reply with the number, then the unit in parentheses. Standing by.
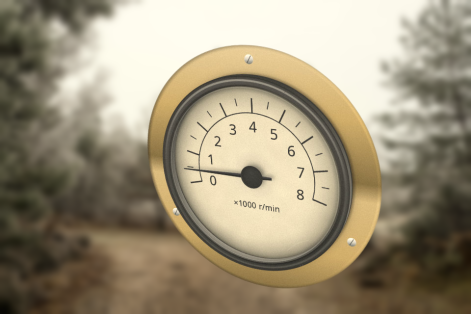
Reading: 500 (rpm)
